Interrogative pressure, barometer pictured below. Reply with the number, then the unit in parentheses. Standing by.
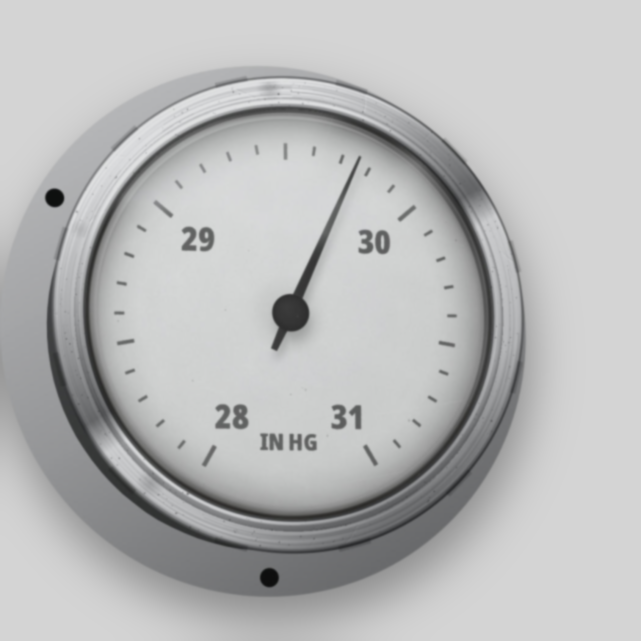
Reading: 29.75 (inHg)
